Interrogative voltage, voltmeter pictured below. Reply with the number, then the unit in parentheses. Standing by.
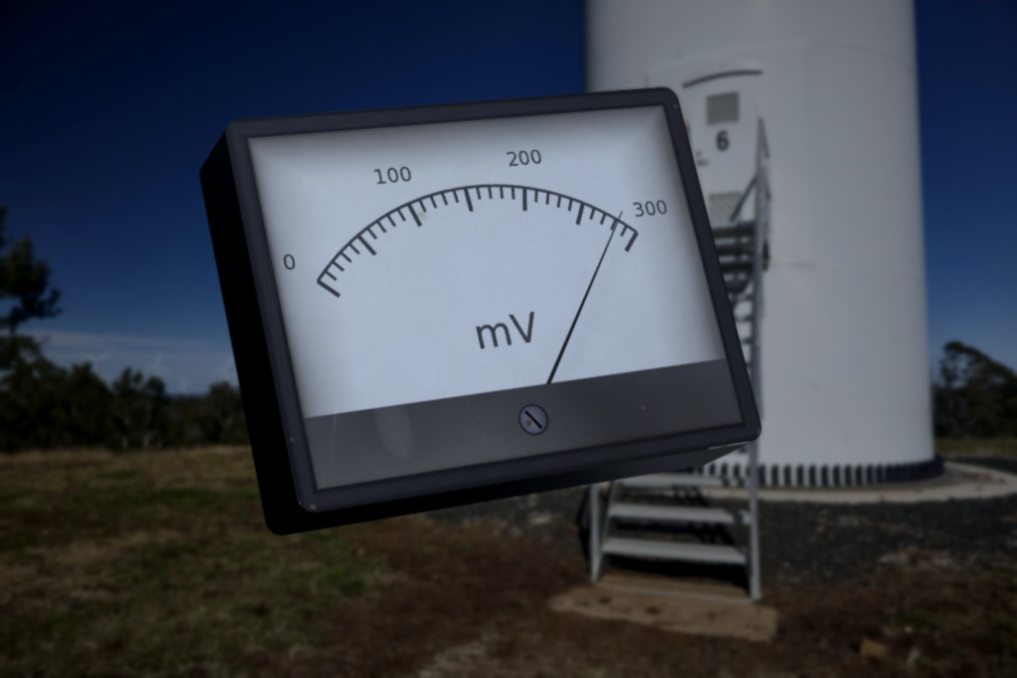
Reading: 280 (mV)
